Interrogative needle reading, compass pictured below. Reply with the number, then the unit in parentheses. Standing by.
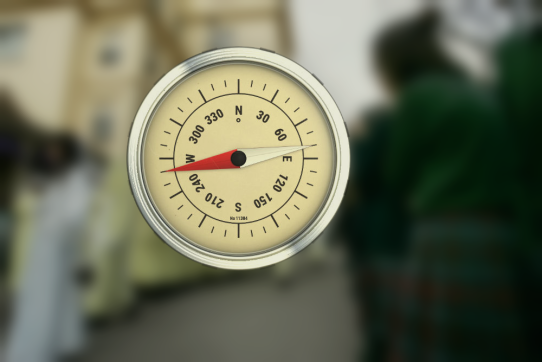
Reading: 260 (°)
